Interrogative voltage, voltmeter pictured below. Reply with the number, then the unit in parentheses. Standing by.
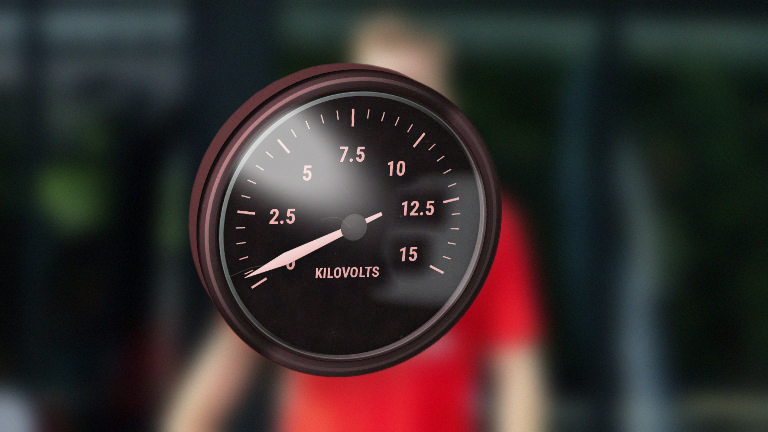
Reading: 0.5 (kV)
